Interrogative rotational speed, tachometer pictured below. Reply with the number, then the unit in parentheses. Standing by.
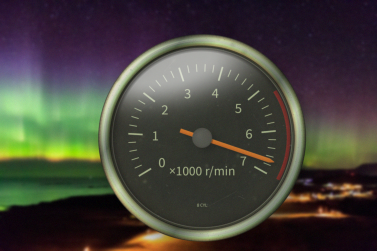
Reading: 6700 (rpm)
